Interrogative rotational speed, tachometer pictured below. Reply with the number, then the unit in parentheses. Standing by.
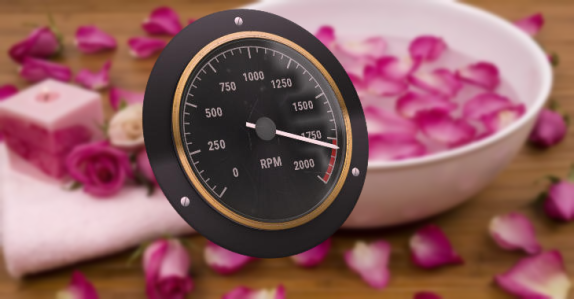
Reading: 1800 (rpm)
